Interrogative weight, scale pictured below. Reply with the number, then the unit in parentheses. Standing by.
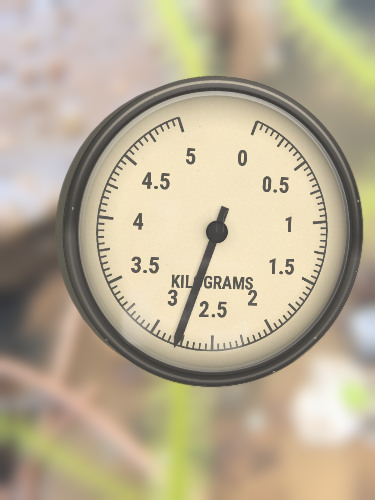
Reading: 2.8 (kg)
